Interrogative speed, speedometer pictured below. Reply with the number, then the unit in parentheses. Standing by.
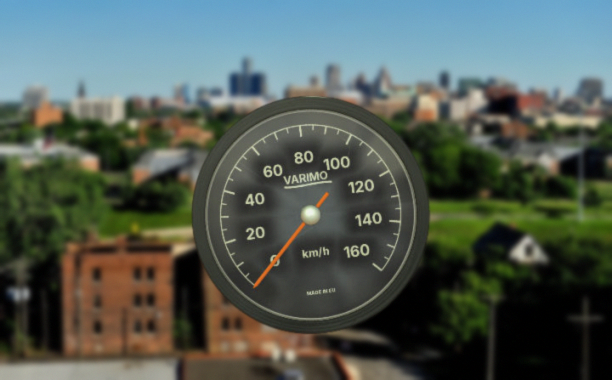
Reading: 0 (km/h)
